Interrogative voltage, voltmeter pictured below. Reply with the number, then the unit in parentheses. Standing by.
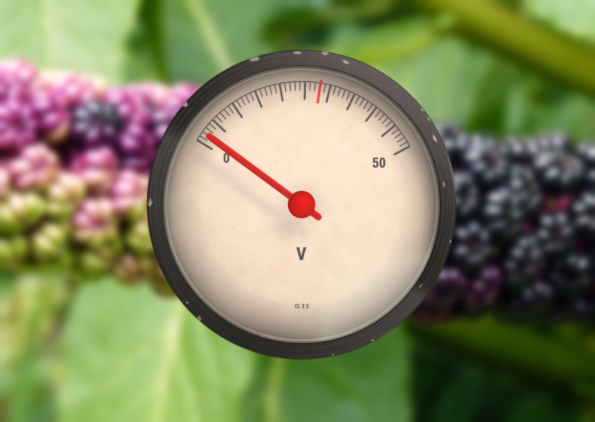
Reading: 2 (V)
